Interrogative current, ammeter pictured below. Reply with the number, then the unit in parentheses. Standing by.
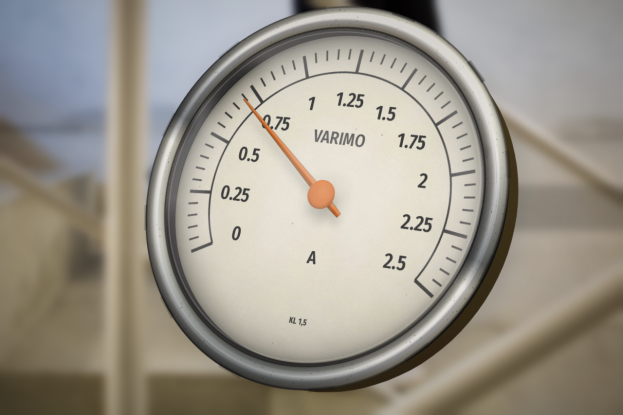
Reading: 0.7 (A)
